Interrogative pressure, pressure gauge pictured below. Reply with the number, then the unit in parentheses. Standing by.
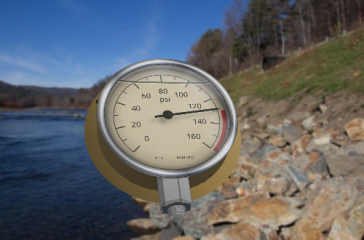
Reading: 130 (psi)
